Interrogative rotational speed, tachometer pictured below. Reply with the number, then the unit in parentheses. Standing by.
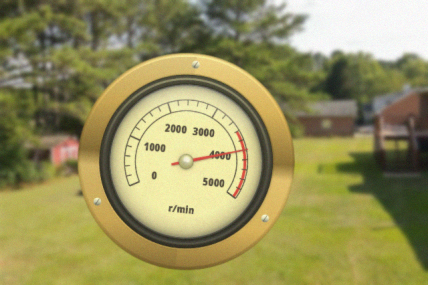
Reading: 4000 (rpm)
